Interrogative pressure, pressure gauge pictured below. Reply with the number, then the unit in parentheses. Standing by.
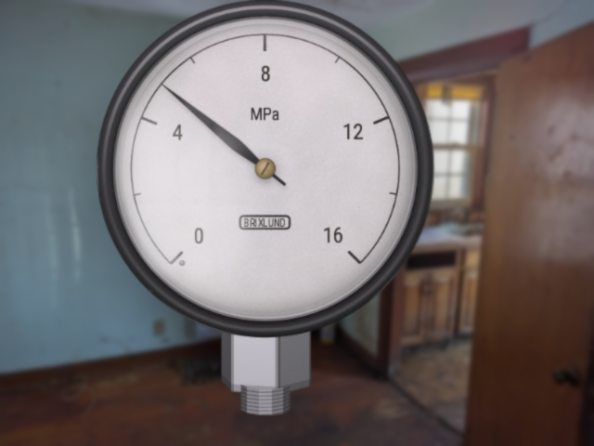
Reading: 5 (MPa)
